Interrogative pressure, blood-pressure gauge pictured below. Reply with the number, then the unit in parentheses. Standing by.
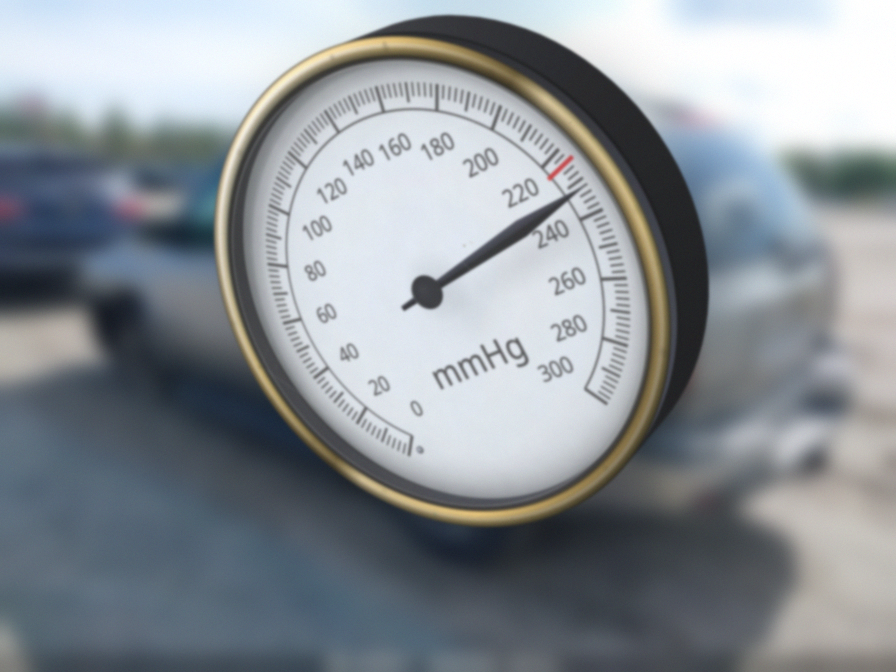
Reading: 232 (mmHg)
